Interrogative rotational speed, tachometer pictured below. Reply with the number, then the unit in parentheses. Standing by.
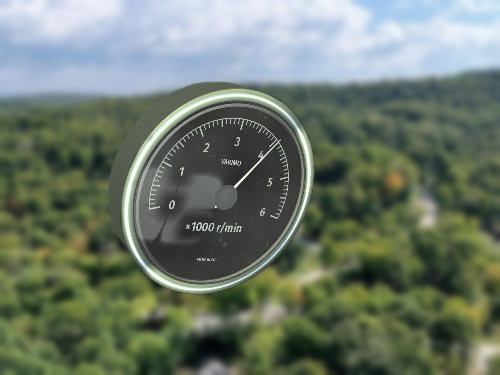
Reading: 4000 (rpm)
